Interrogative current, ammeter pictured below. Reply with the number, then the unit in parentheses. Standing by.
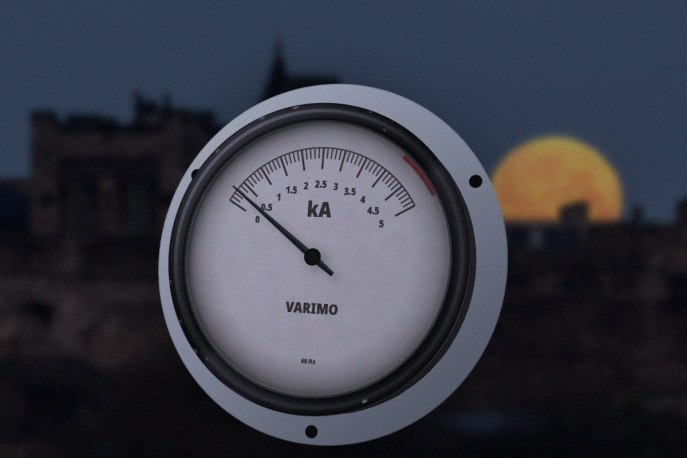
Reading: 0.3 (kA)
